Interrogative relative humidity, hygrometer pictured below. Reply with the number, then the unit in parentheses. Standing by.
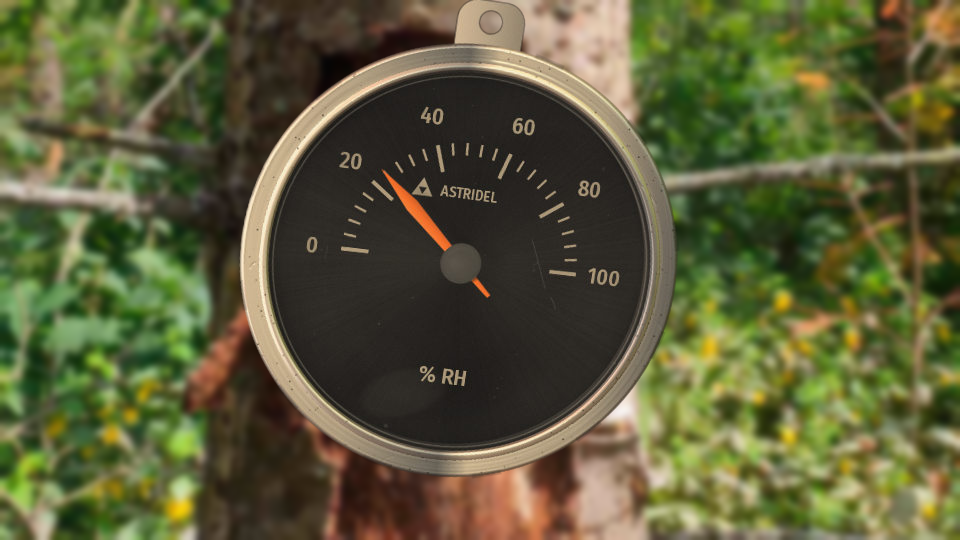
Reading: 24 (%)
